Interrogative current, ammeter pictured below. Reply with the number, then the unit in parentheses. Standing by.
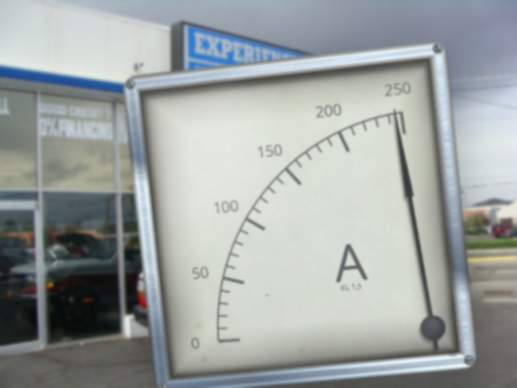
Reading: 245 (A)
